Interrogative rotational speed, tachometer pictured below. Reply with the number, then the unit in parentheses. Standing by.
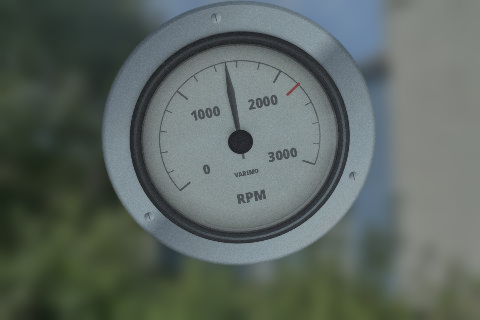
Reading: 1500 (rpm)
